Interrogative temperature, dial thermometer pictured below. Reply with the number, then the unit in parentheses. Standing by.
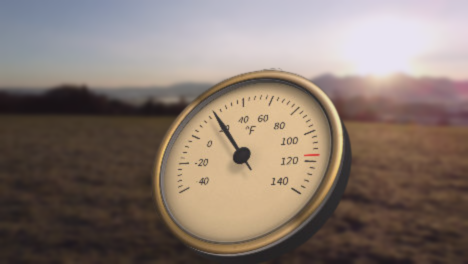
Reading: 20 (°F)
